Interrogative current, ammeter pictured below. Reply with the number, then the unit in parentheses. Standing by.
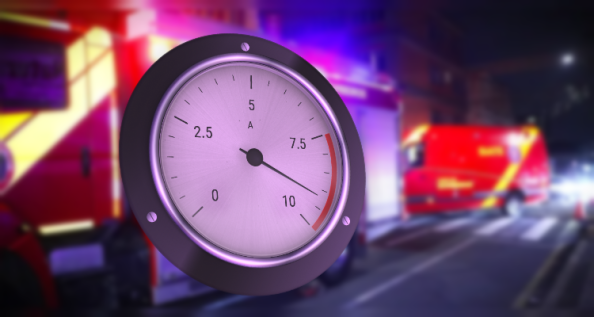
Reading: 9.25 (A)
